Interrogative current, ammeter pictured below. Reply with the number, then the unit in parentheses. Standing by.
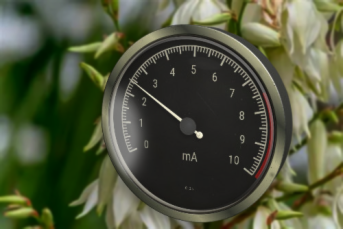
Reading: 2.5 (mA)
